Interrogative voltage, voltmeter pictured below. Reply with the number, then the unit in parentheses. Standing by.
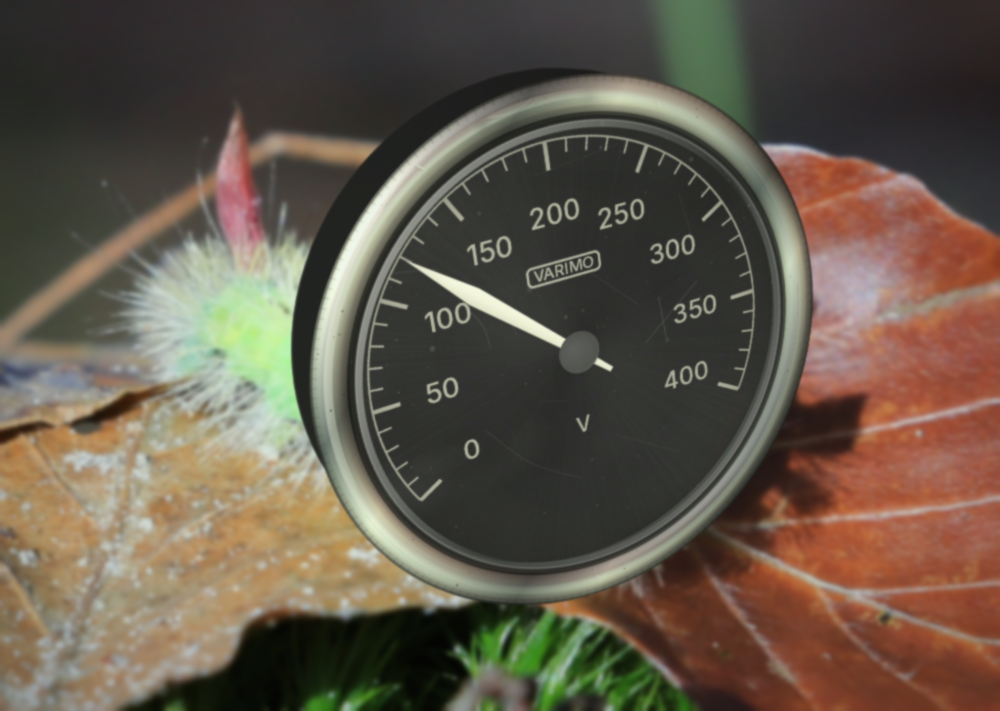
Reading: 120 (V)
